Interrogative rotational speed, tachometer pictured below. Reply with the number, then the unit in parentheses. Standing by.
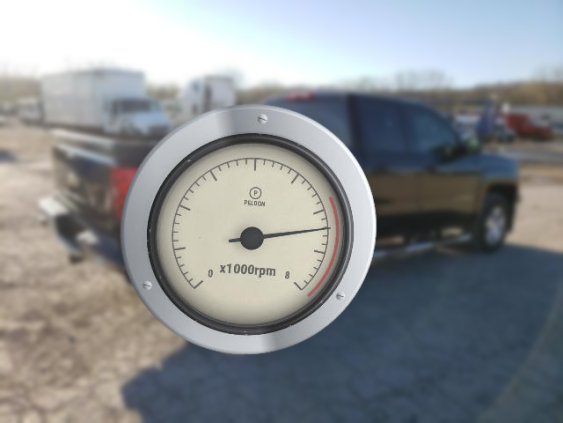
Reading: 6400 (rpm)
